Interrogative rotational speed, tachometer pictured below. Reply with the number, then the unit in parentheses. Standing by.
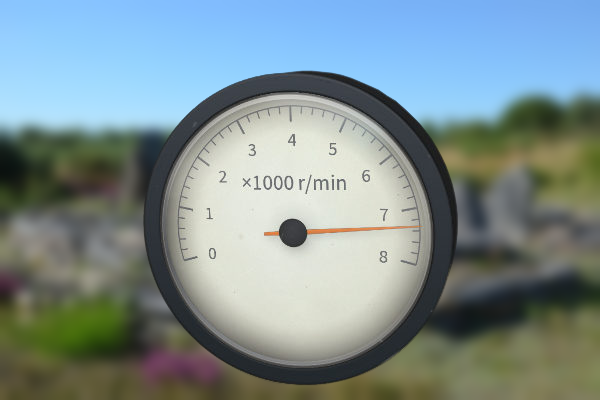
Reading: 7300 (rpm)
